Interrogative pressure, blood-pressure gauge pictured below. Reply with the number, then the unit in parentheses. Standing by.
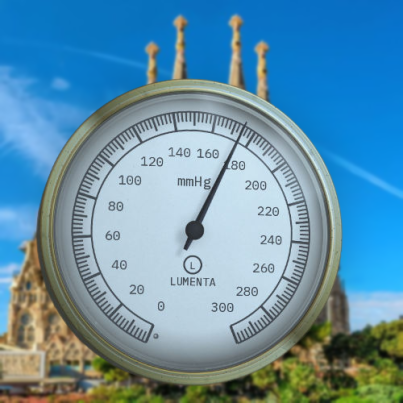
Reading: 174 (mmHg)
